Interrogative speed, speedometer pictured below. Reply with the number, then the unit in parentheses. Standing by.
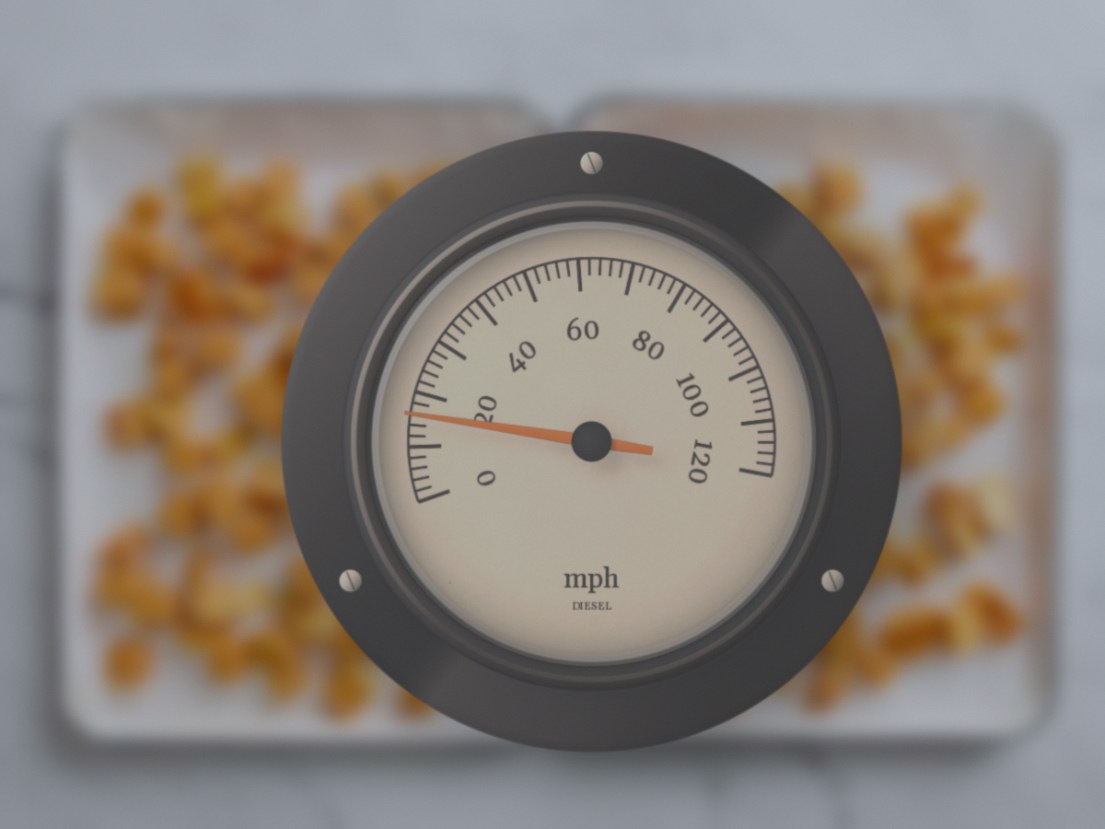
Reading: 16 (mph)
